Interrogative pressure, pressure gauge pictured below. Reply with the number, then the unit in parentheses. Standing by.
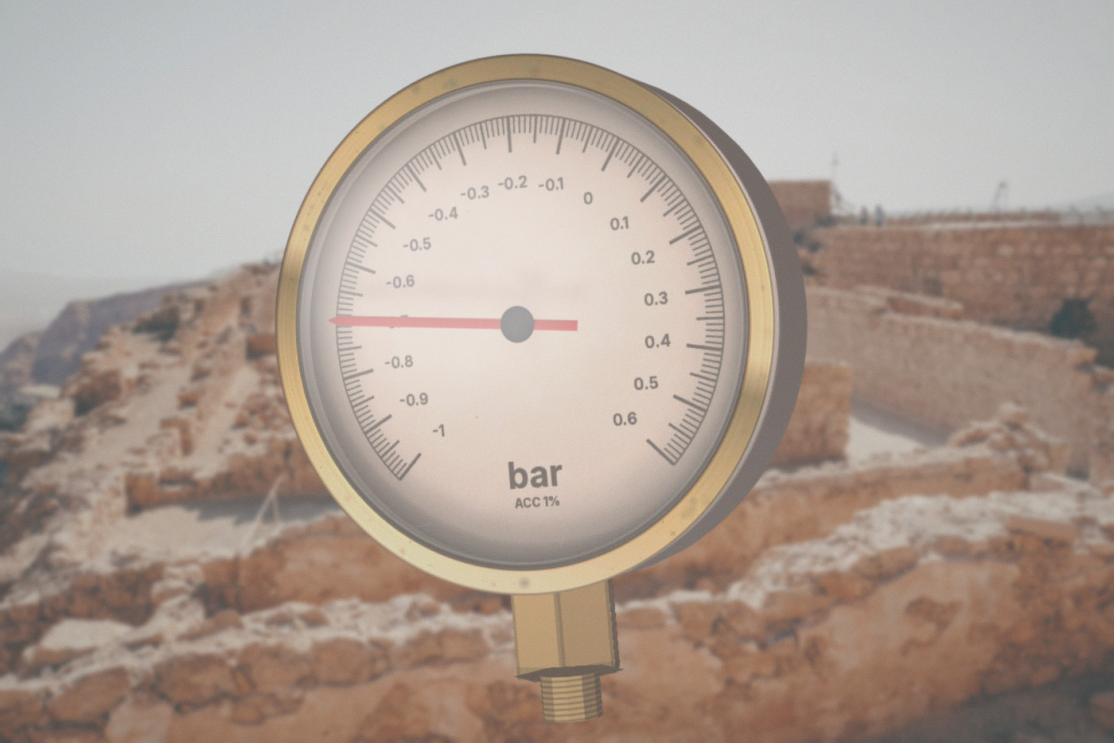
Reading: -0.7 (bar)
